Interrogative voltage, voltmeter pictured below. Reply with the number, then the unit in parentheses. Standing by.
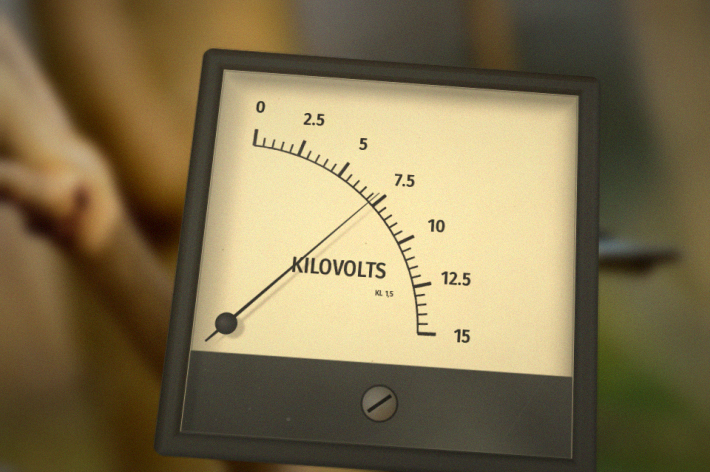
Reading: 7.25 (kV)
